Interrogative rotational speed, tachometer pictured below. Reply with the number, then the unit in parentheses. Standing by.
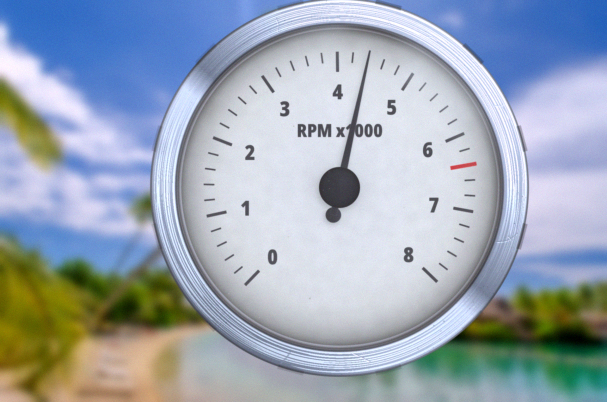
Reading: 4400 (rpm)
